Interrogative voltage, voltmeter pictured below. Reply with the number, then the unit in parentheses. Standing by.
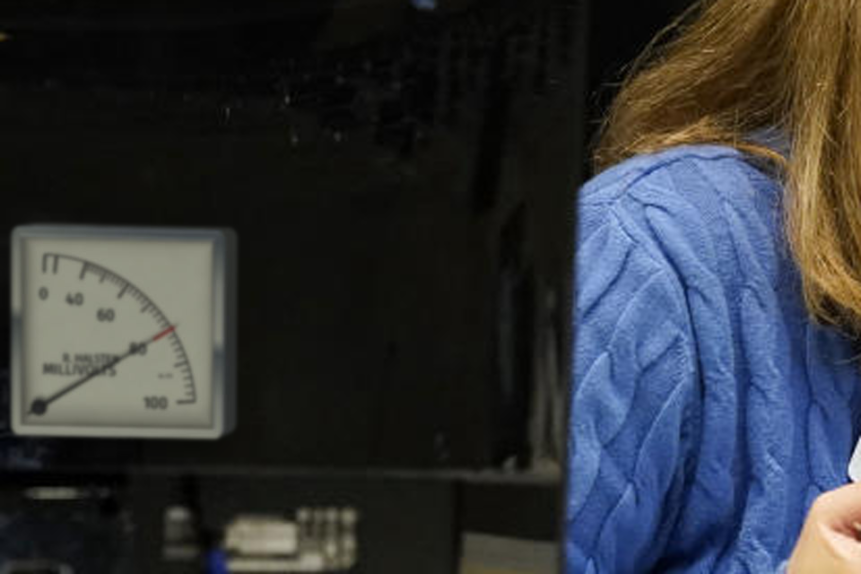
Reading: 80 (mV)
